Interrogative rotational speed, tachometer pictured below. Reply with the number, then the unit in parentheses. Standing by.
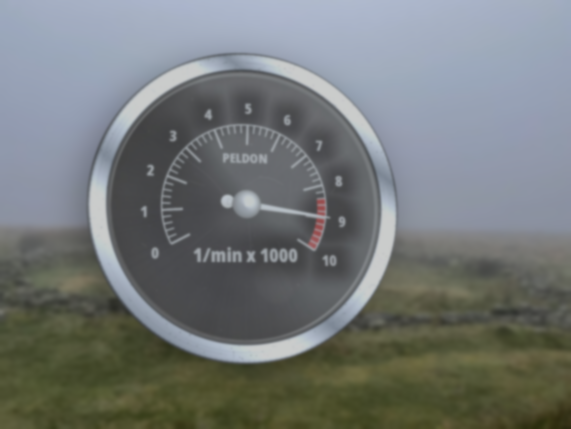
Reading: 9000 (rpm)
